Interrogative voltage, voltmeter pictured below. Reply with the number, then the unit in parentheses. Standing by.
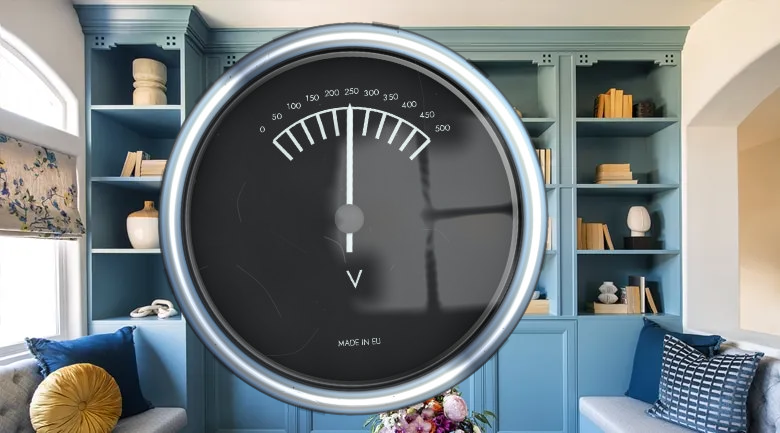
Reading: 250 (V)
